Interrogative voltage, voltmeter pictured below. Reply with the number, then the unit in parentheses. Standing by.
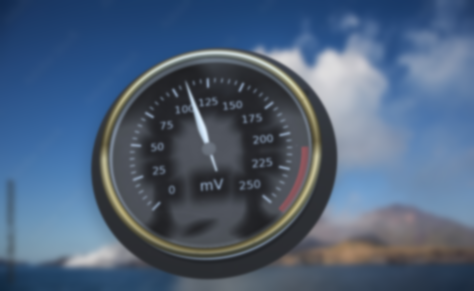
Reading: 110 (mV)
